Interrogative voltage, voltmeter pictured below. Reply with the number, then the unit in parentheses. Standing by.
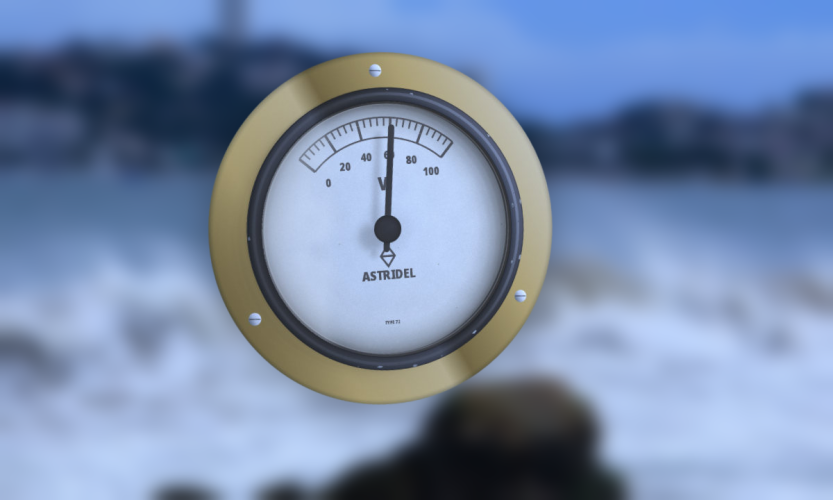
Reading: 60 (V)
